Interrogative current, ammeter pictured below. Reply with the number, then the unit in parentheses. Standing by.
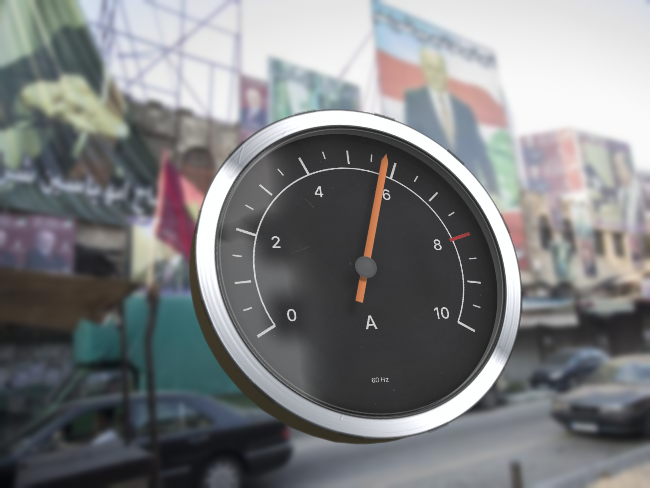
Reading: 5.75 (A)
